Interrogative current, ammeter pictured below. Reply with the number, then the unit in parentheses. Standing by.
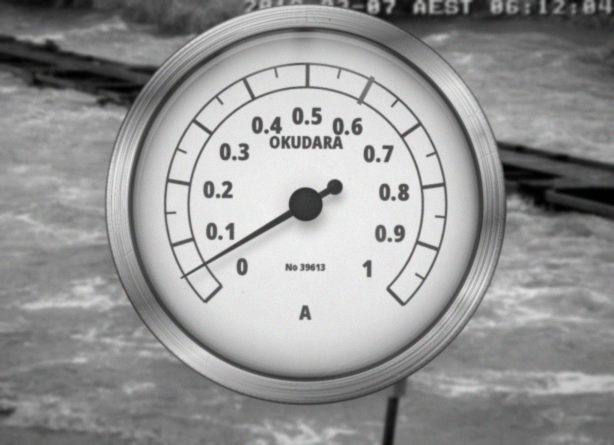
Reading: 0.05 (A)
